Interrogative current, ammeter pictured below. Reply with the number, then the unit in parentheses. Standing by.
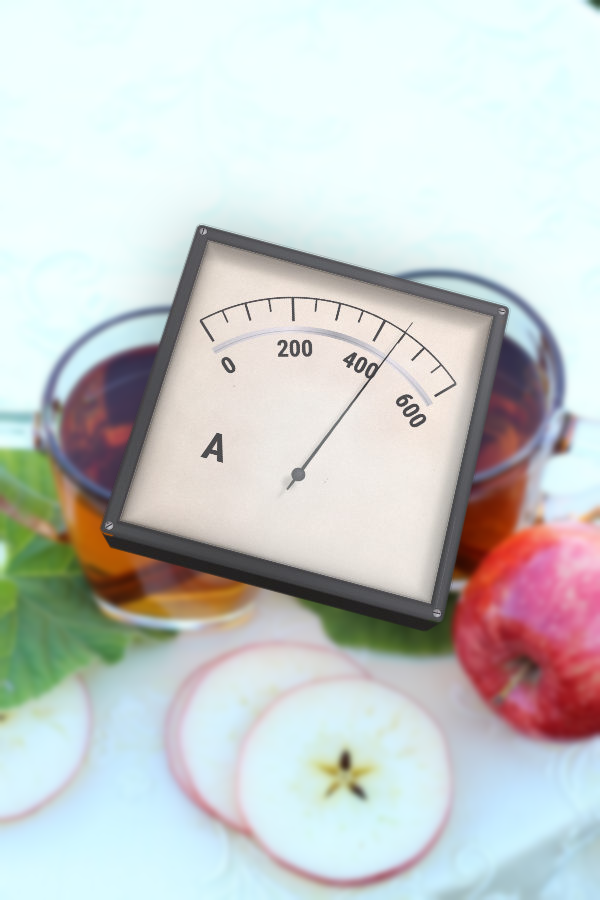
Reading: 450 (A)
